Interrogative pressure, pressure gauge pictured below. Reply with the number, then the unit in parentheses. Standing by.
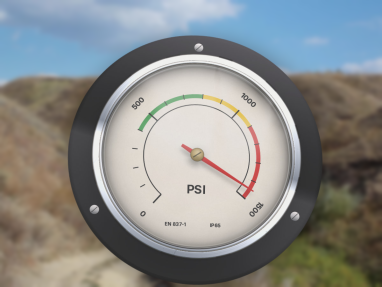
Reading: 1450 (psi)
